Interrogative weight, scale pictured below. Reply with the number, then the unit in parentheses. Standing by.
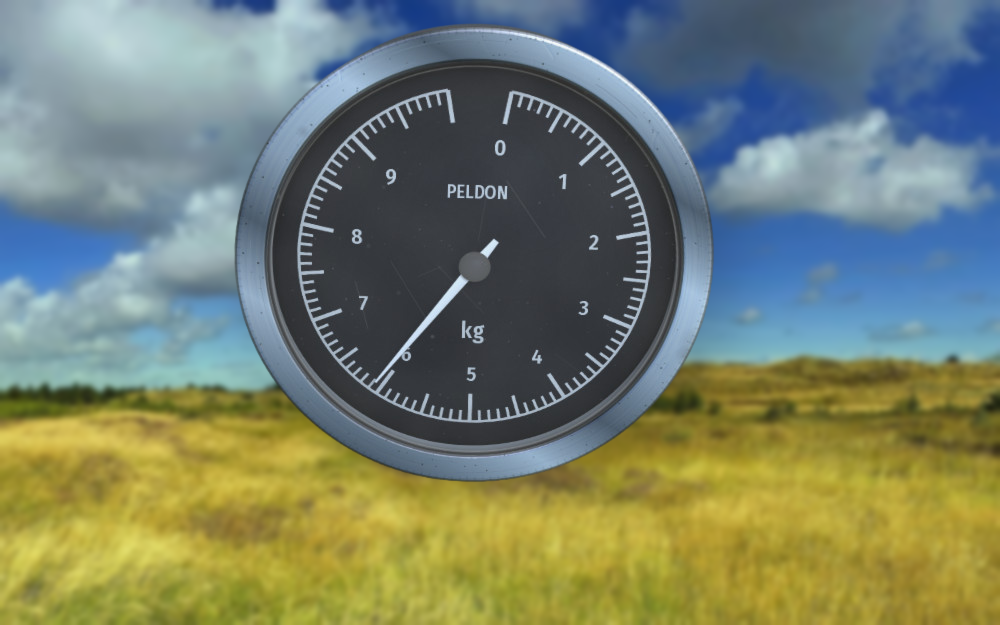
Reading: 6.1 (kg)
